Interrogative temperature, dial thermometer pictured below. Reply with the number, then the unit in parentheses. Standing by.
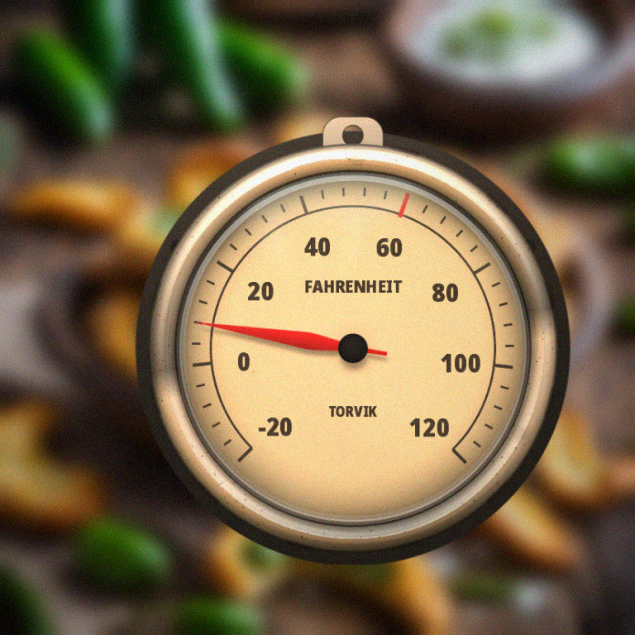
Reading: 8 (°F)
